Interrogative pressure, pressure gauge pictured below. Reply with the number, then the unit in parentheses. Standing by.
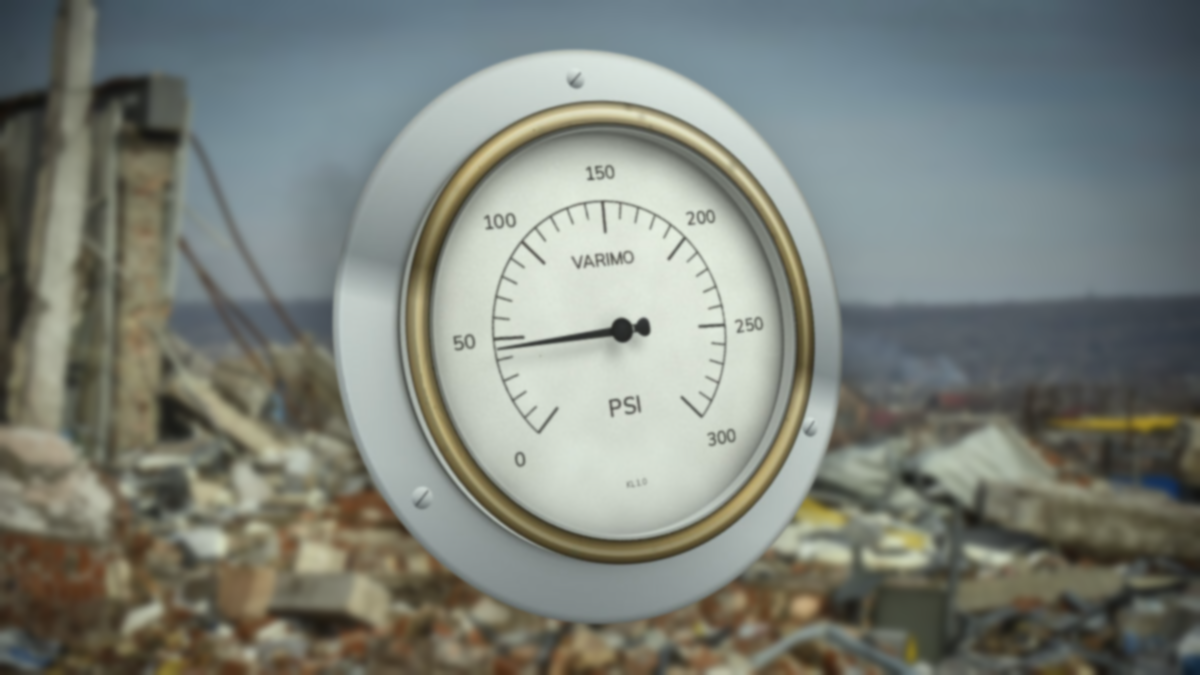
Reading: 45 (psi)
